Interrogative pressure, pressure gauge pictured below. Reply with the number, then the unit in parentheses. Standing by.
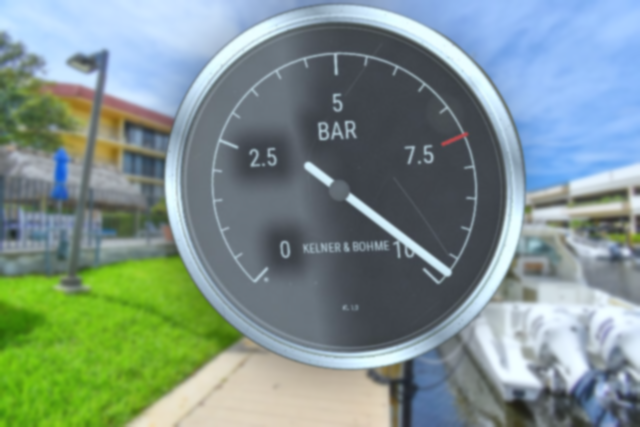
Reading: 9.75 (bar)
